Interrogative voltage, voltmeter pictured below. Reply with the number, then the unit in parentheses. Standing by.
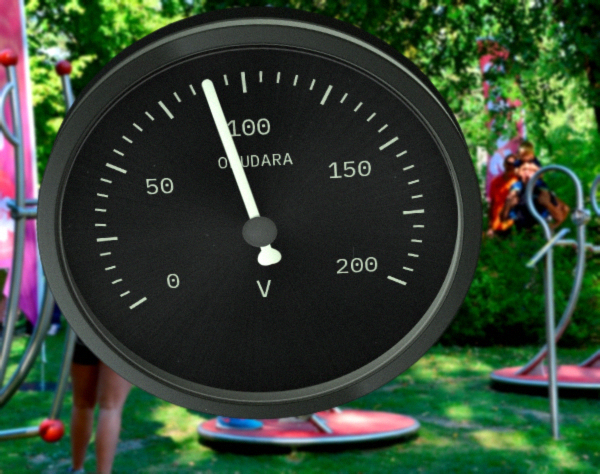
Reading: 90 (V)
